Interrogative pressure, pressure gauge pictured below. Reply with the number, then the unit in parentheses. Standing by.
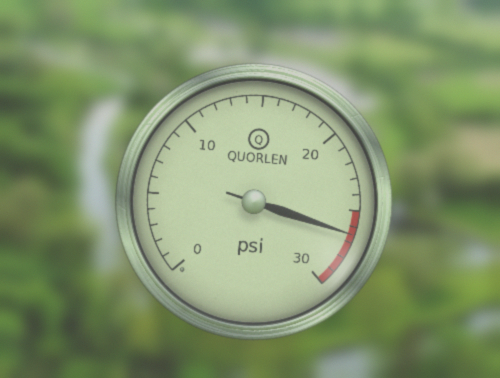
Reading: 26.5 (psi)
